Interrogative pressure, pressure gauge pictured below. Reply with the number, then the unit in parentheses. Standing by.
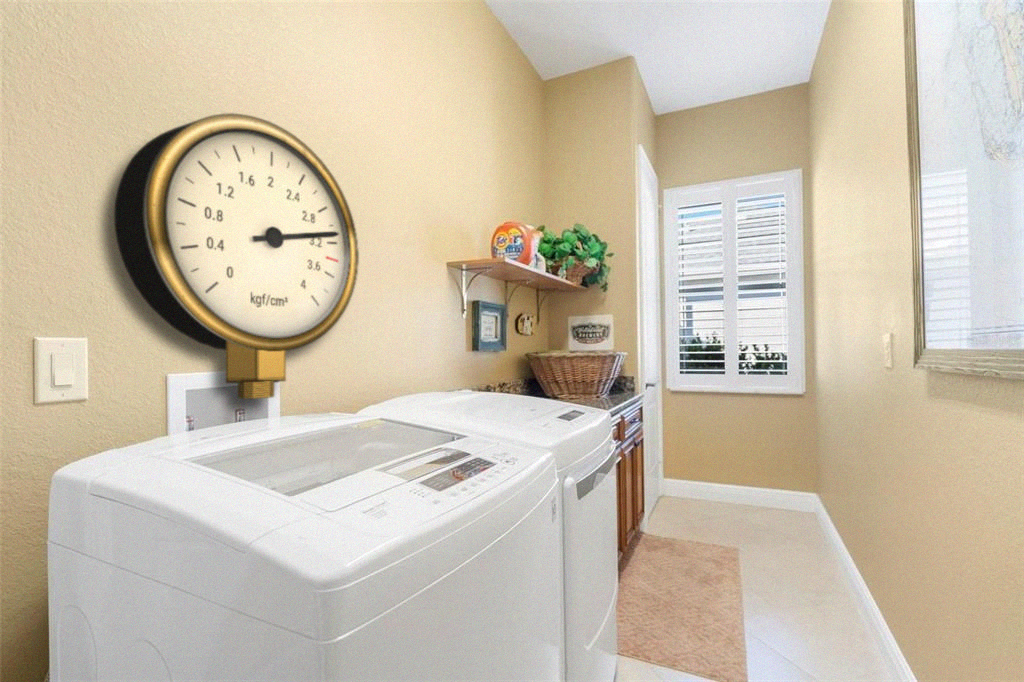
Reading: 3.1 (kg/cm²)
